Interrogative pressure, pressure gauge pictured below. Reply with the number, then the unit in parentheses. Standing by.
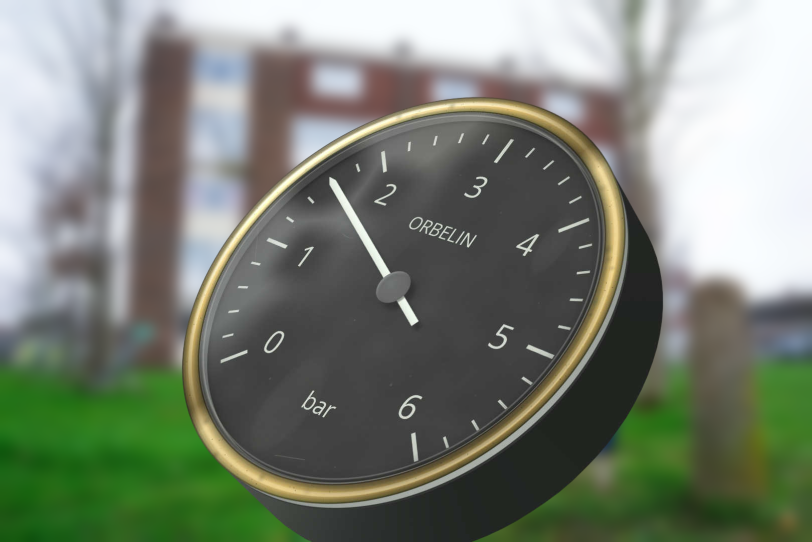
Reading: 1.6 (bar)
